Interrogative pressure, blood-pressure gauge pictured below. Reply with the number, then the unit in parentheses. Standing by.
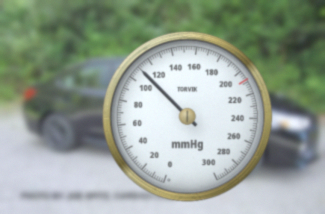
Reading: 110 (mmHg)
